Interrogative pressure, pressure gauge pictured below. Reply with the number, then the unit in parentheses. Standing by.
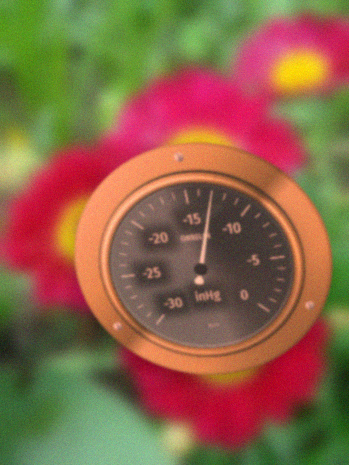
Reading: -13 (inHg)
